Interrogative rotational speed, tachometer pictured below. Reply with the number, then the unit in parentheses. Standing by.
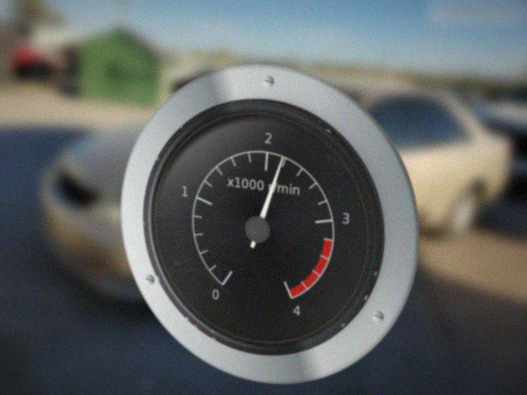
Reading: 2200 (rpm)
